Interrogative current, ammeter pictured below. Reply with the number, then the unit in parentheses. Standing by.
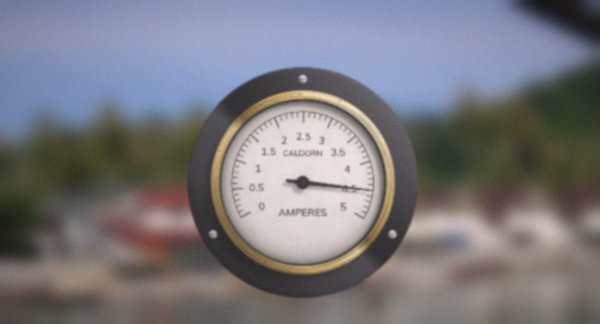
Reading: 4.5 (A)
